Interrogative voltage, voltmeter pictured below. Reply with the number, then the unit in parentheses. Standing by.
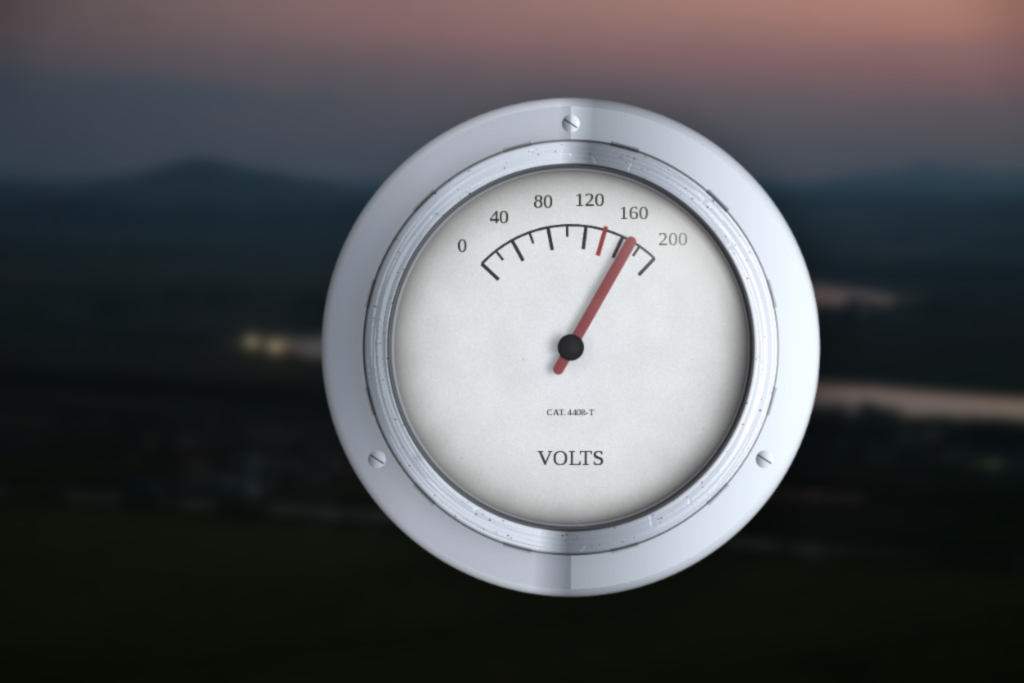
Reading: 170 (V)
